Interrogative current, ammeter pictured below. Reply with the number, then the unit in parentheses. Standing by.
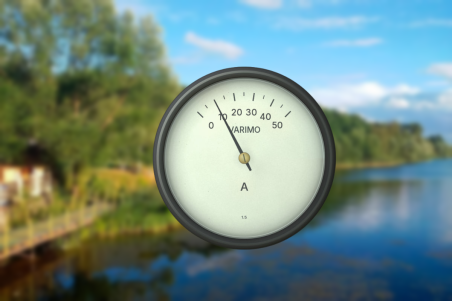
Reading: 10 (A)
